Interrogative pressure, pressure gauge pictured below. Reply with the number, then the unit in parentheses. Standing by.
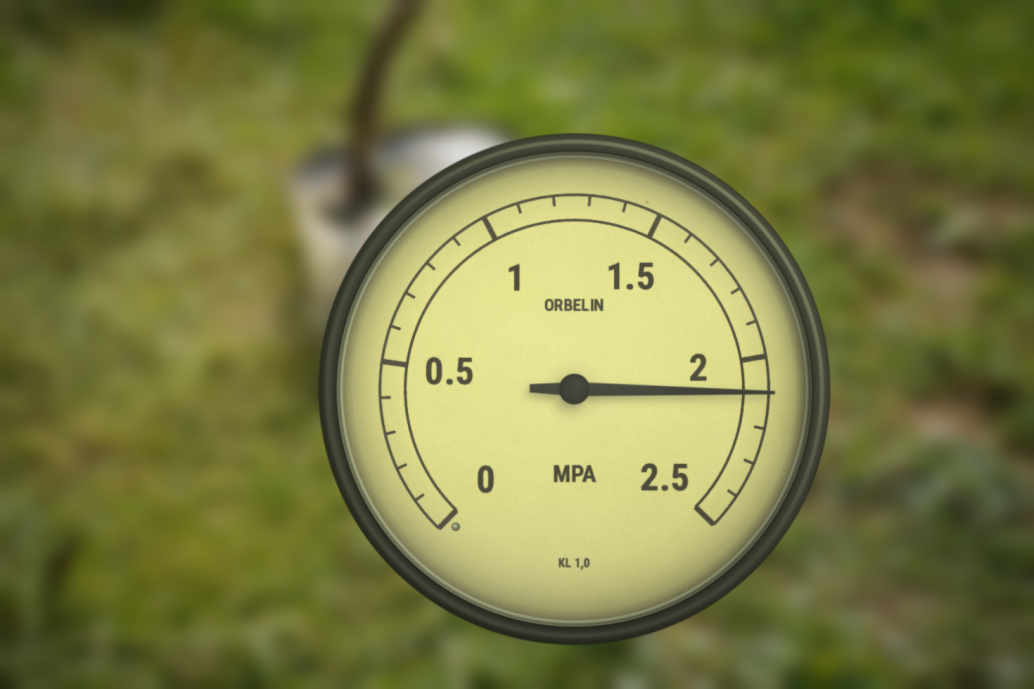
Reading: 2.1 (MPa)
